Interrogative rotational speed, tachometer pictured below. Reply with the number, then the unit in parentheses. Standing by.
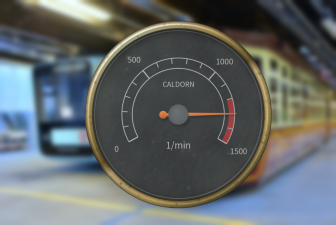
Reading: 1300 (rpm)
